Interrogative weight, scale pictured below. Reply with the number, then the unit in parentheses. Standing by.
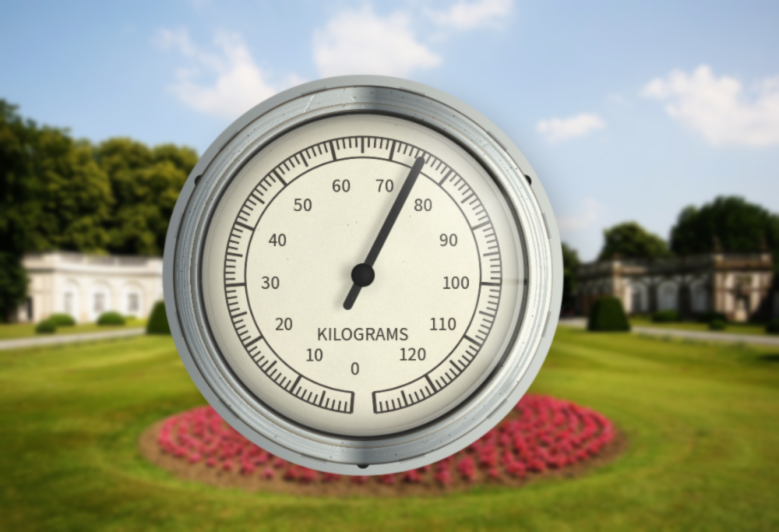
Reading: 75 (kg)
